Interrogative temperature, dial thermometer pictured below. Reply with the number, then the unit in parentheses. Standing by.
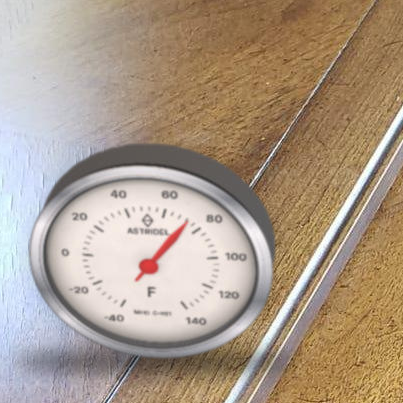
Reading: 72 (°F)
